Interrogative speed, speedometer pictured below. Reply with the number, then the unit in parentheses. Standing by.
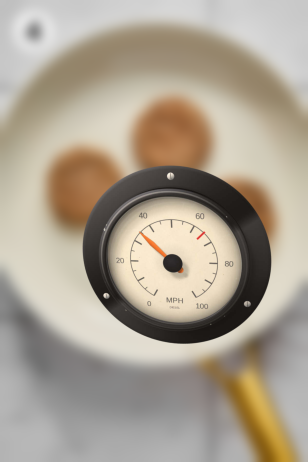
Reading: 35 (mph)
